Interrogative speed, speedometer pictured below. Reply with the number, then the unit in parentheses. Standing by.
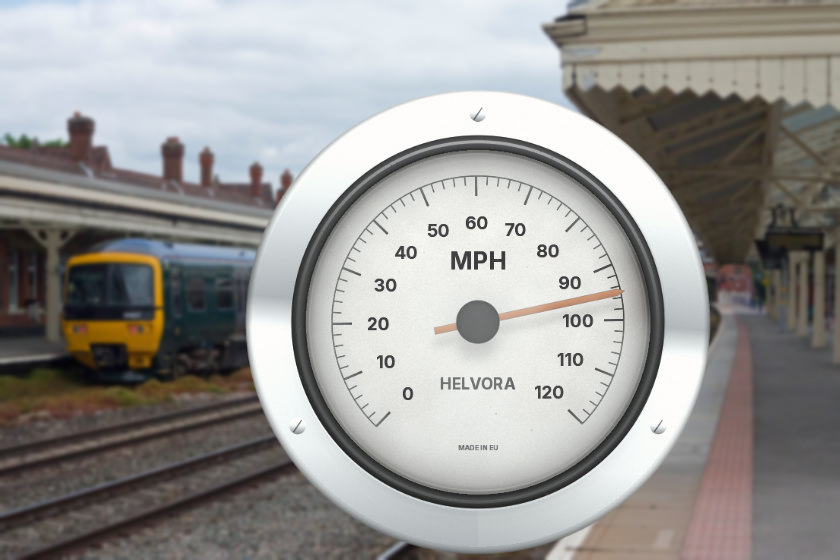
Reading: 95 (mph)
